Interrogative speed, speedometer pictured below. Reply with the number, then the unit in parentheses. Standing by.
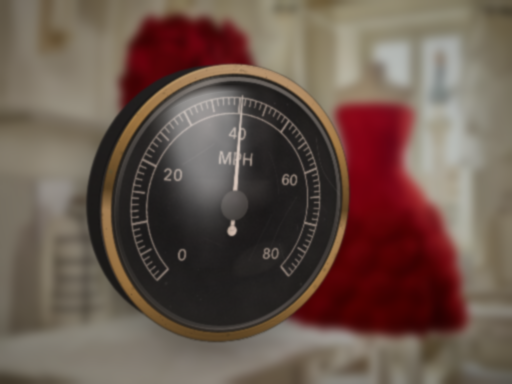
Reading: 40 (mph)
